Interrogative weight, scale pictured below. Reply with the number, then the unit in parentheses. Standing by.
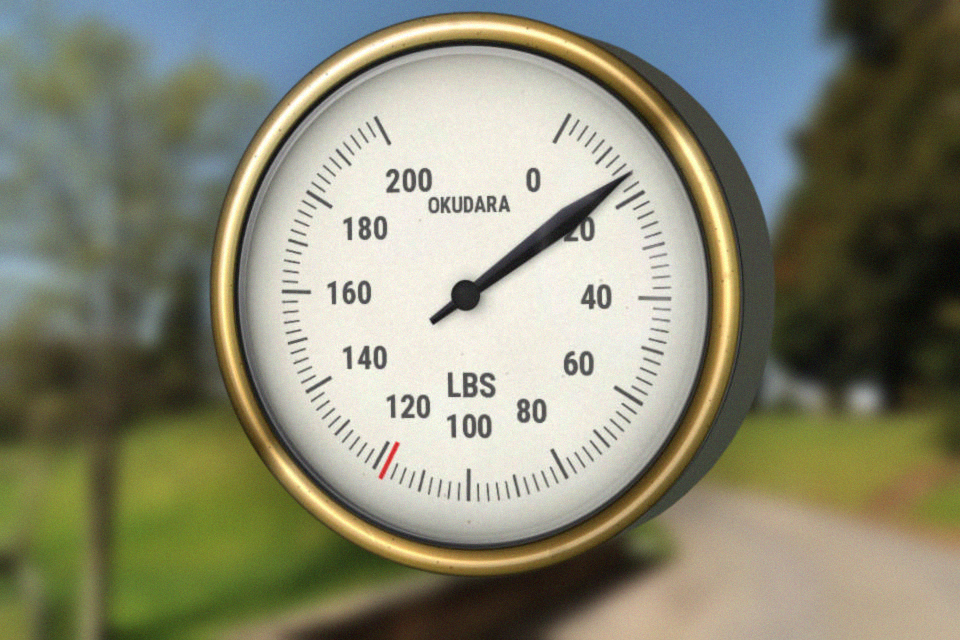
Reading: 16 (lb)
